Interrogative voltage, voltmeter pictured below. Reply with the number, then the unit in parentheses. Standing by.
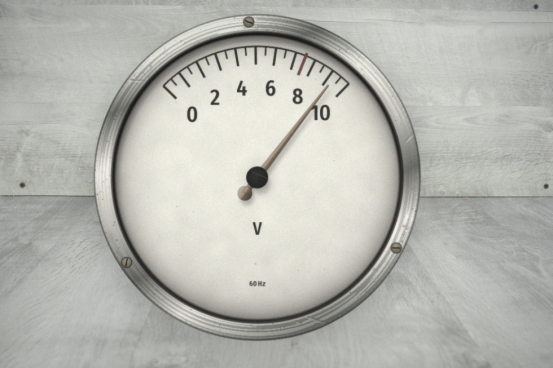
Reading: 9.25 (V)
